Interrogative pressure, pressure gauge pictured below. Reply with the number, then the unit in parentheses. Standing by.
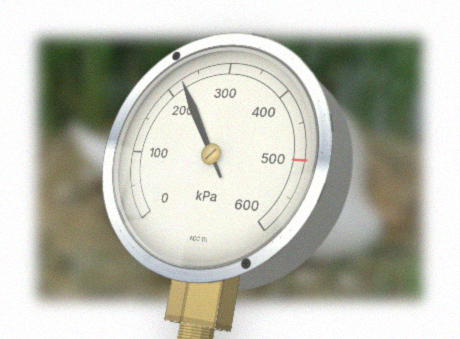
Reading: 225 (kPa)
